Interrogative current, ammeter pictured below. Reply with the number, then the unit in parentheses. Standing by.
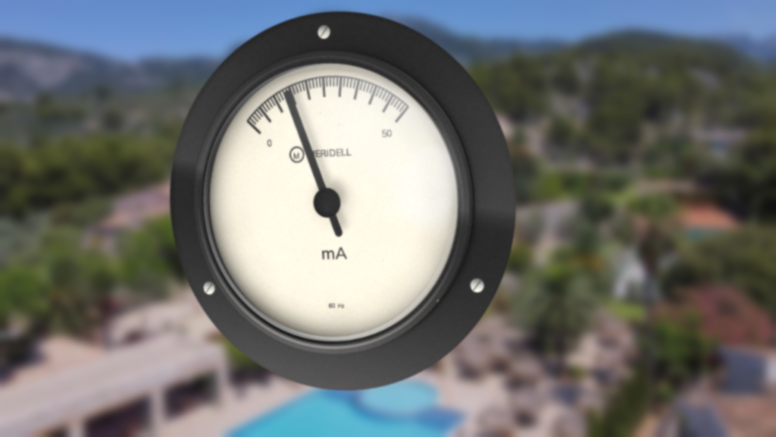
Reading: 15 (mA)
